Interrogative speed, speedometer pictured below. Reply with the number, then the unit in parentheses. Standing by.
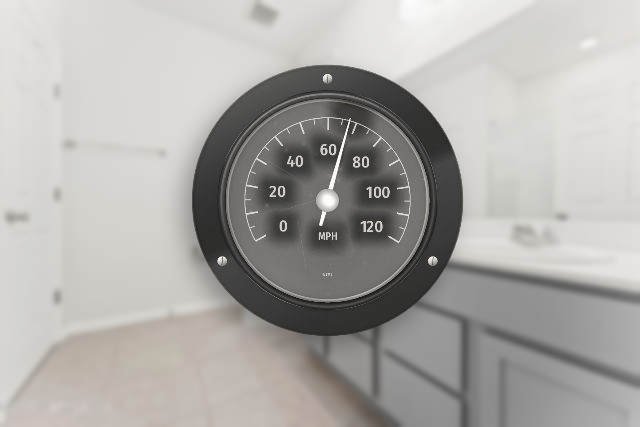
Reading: 67.5 (mph)
